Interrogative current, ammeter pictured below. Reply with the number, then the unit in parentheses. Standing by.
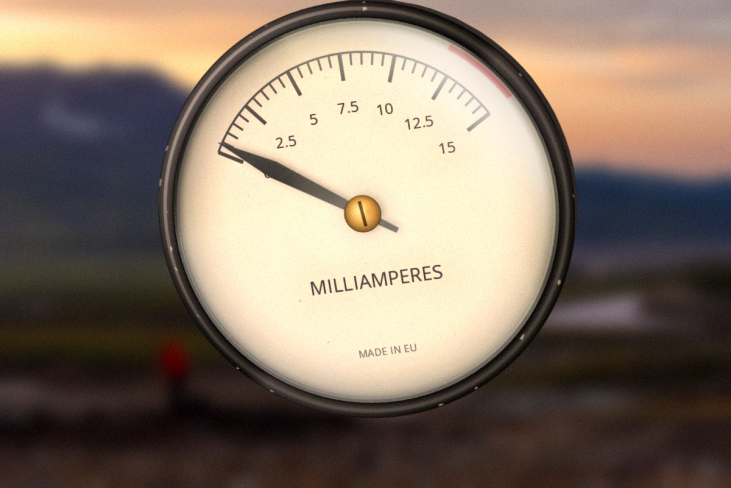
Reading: 0.5 (mA)
